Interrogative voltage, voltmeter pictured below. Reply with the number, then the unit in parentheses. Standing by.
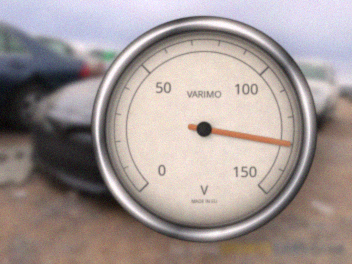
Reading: 130 (V)
